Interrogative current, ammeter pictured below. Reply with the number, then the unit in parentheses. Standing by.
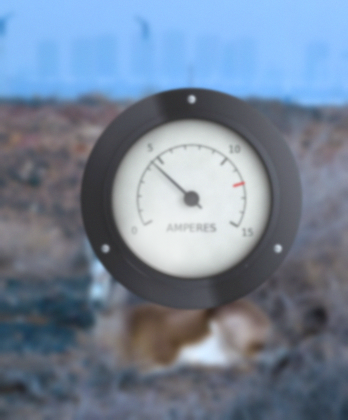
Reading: 4.5 (A)
